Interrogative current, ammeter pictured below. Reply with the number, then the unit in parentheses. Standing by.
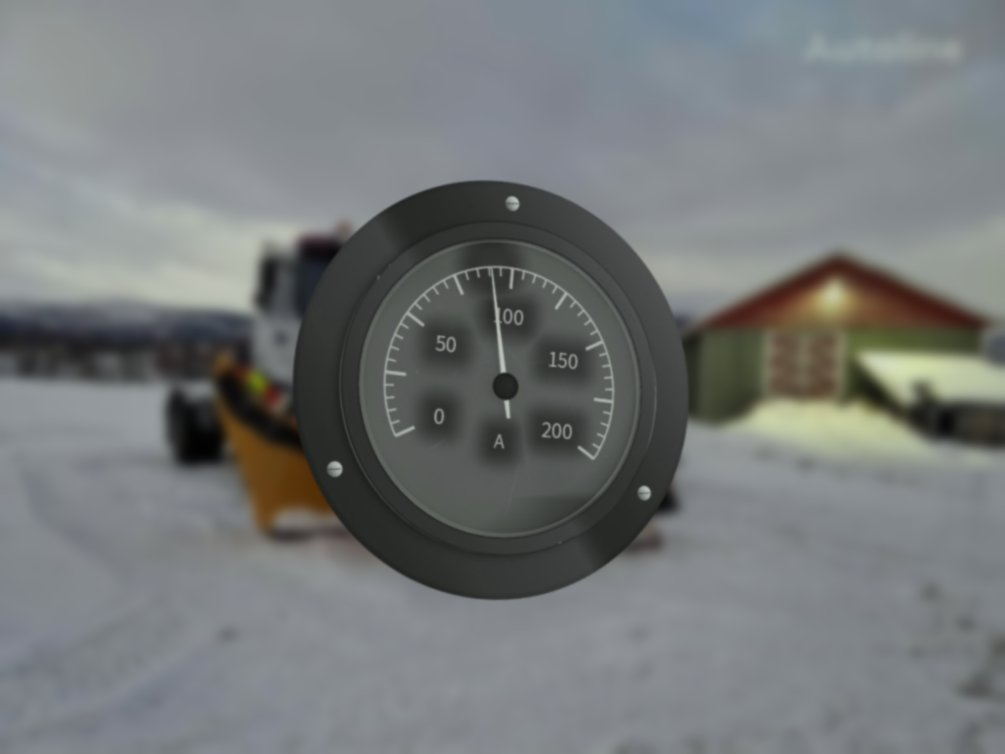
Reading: 90 (A)
